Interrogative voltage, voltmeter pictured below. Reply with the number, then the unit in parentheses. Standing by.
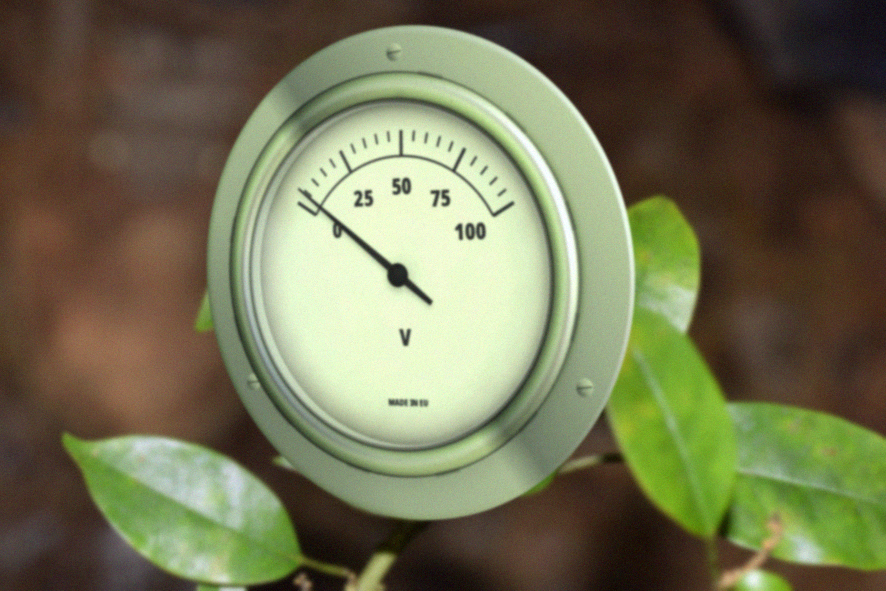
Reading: 5 (V)
